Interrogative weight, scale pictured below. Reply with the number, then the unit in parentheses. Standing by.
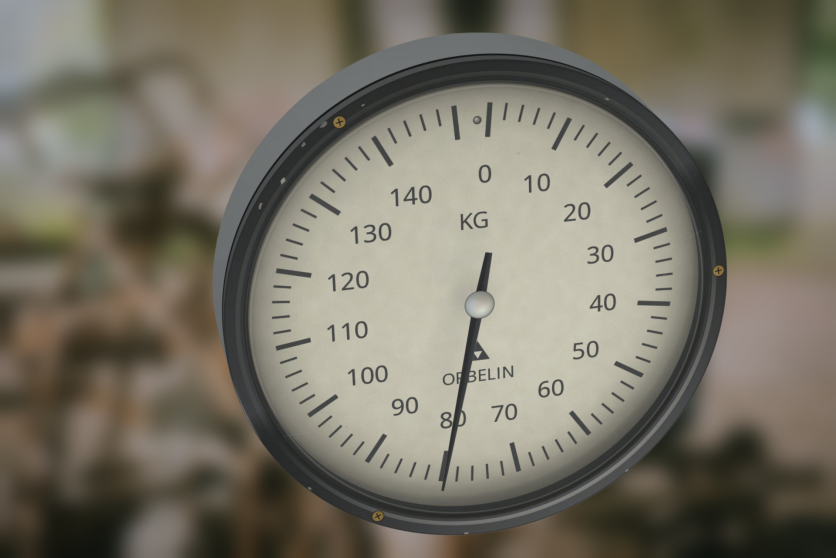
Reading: 80 (kg)
